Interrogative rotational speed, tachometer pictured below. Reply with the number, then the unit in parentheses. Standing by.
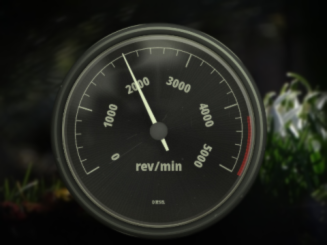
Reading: 2000 (rpm)
